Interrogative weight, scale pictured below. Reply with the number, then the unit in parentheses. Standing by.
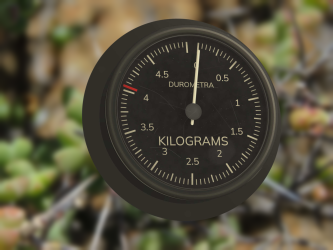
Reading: 0 (kg)
